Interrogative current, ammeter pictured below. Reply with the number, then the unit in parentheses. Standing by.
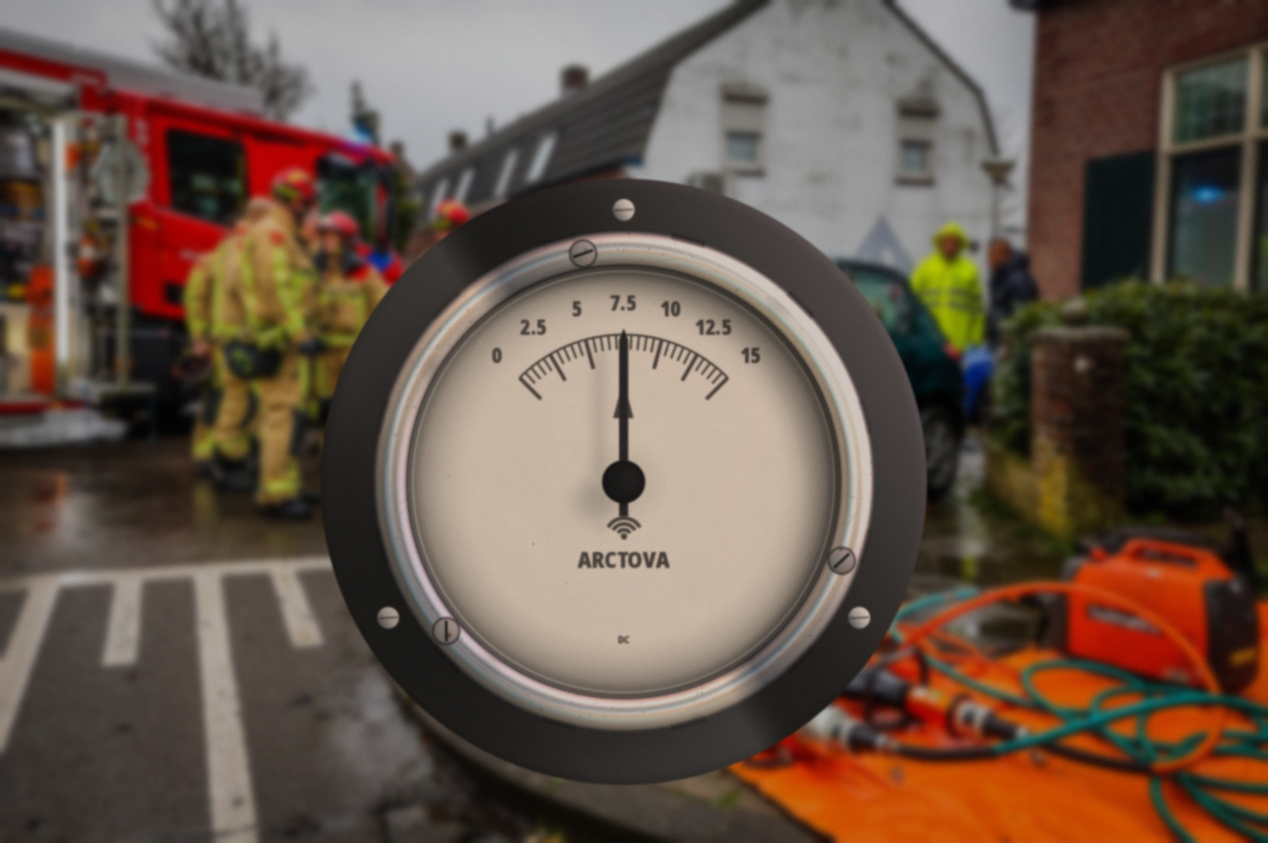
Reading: 7.5 (A)
